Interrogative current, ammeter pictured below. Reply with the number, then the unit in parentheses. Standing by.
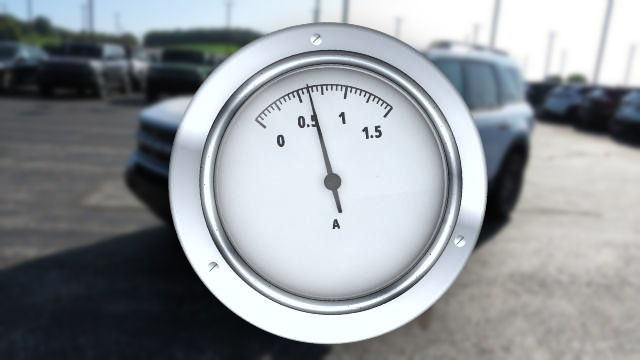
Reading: 0.6 (A)
